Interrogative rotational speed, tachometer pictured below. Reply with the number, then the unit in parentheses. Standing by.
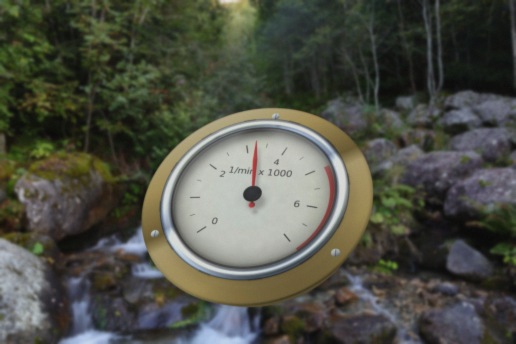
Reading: 3250 (rpm)
